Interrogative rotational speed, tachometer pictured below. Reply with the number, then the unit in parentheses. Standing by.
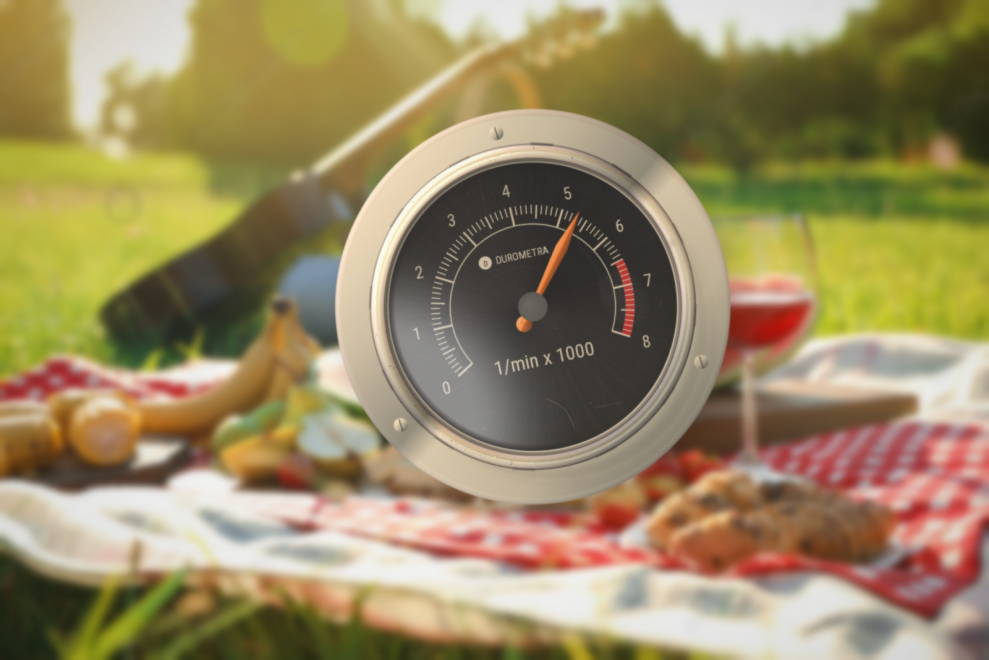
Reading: 5300 (rpm)
